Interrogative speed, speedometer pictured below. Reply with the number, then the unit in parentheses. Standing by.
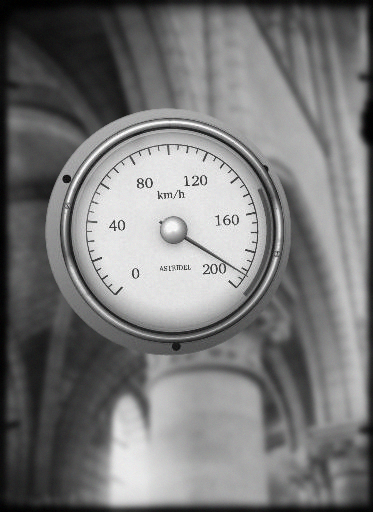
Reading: 192.5 (km/h)
